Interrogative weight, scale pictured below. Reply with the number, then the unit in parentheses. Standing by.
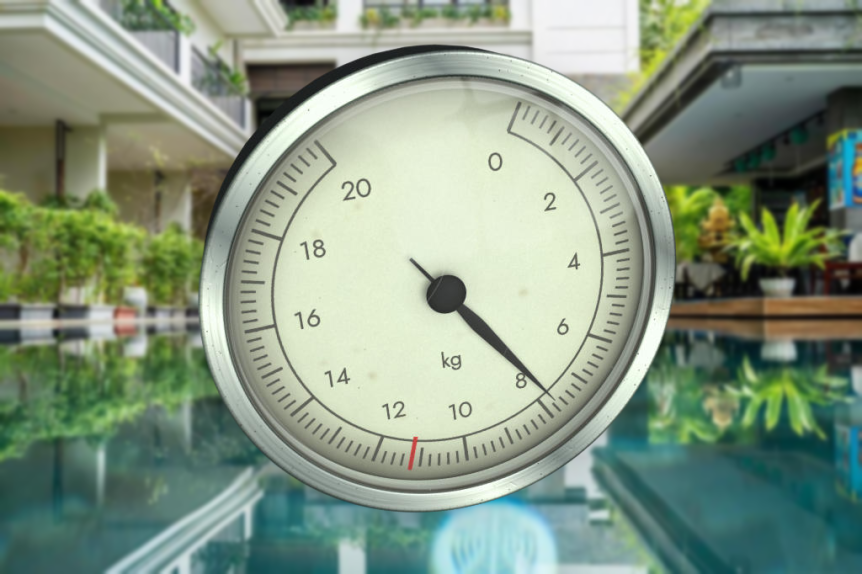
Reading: 7.7 (kg)
